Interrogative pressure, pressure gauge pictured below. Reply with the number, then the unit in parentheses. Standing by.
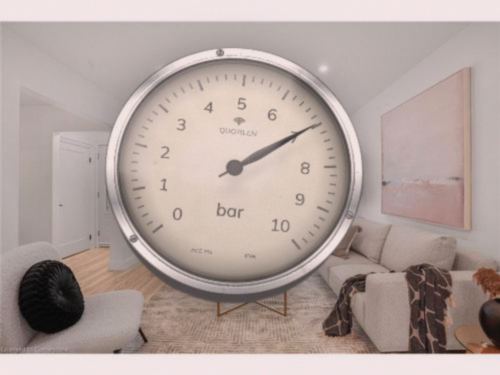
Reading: 7 (bar)
